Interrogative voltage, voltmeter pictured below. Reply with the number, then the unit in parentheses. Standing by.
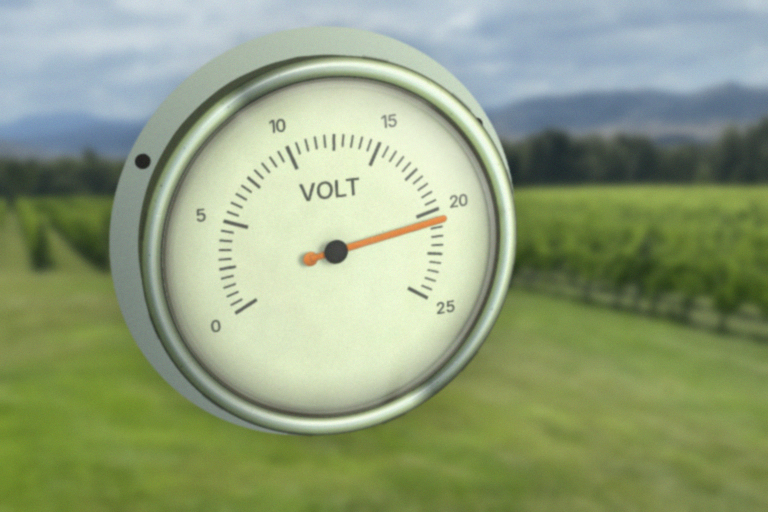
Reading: 20.5 (V)
